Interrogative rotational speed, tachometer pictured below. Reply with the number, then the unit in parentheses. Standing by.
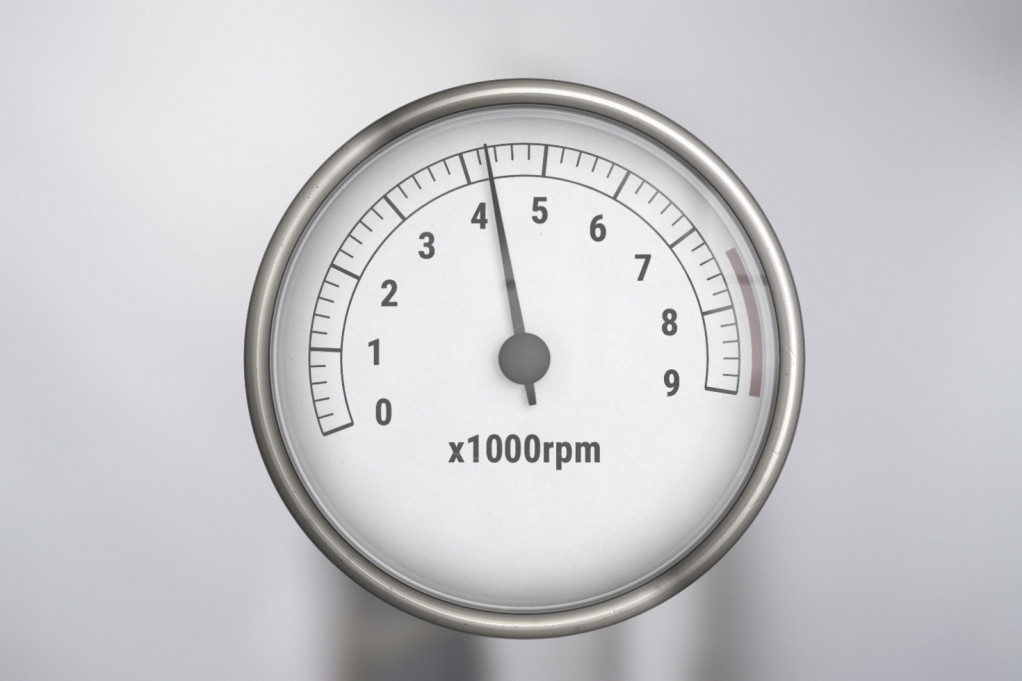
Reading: 4300 (rpm)
